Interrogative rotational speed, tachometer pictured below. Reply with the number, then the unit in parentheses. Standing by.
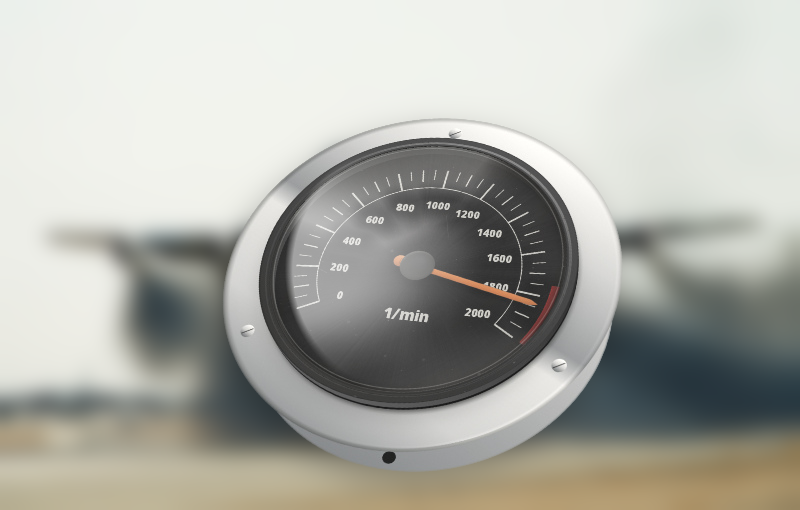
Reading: 1850 (rpm)
